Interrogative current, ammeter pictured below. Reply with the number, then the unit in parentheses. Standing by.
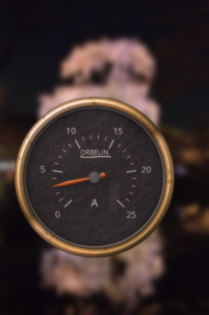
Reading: 3 (A)
